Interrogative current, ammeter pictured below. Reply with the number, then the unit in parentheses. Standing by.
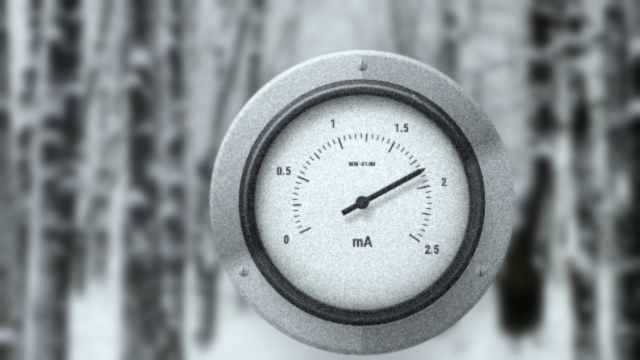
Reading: 1.85 (mA)
